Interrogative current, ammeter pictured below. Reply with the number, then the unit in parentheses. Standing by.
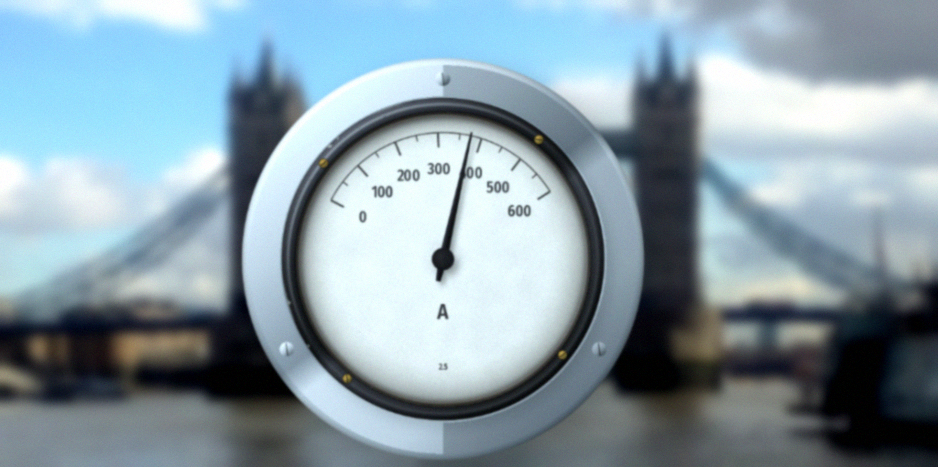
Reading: 375 (A)
